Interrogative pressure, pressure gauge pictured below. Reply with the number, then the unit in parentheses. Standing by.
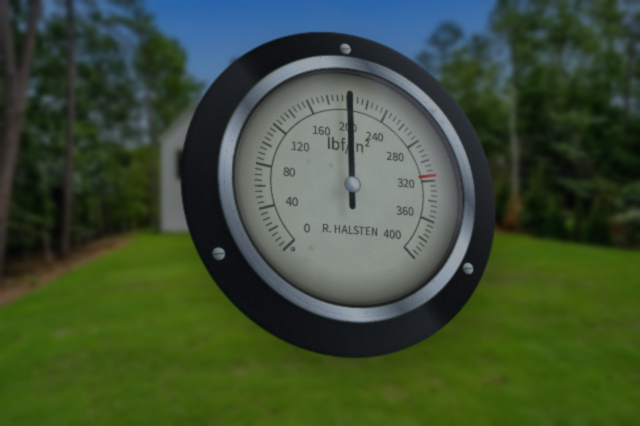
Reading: 200 (psi)
